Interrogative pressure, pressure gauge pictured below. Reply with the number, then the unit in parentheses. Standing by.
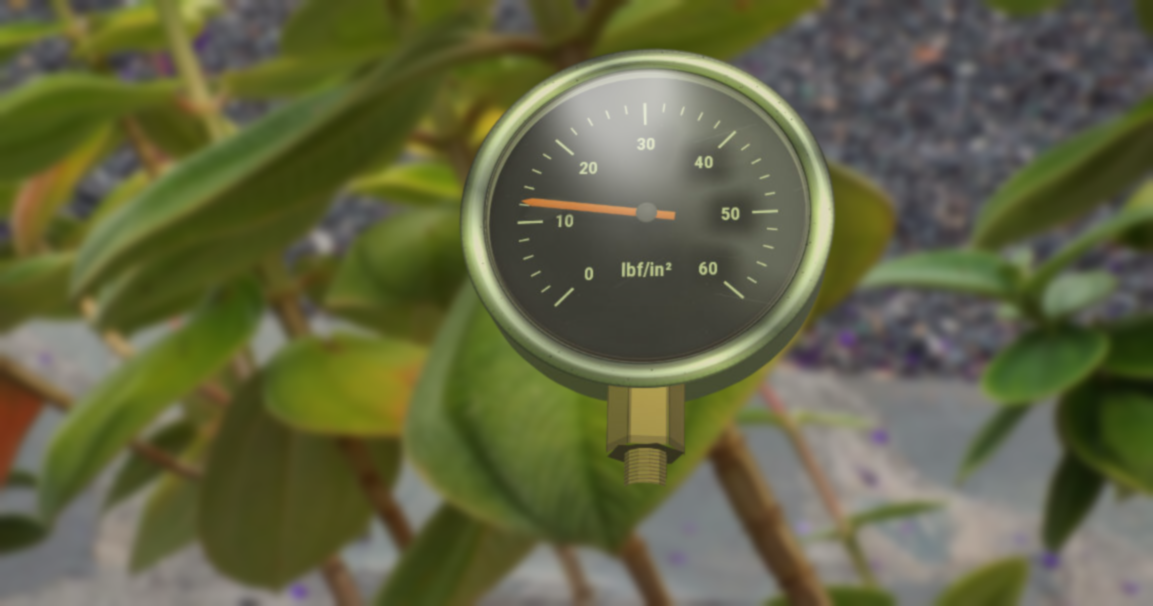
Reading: 12 (psi)
